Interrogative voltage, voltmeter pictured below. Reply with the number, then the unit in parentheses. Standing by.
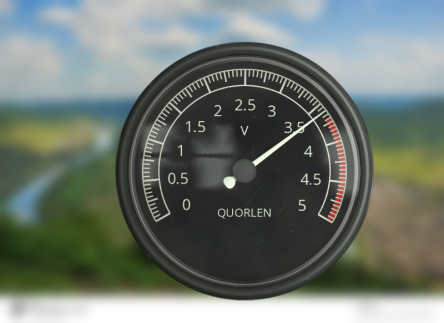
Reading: 3.6 (V)
